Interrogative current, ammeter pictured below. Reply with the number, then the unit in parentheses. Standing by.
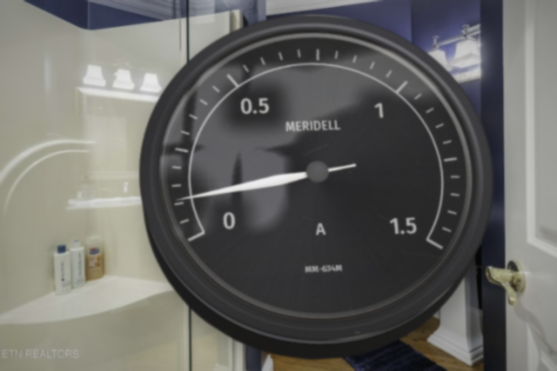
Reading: 0.1 (A)
